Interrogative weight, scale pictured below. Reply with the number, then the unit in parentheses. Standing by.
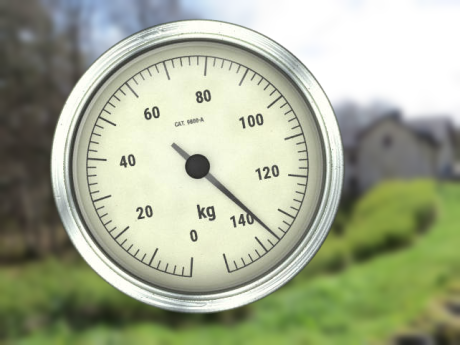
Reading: 136 (kg)
